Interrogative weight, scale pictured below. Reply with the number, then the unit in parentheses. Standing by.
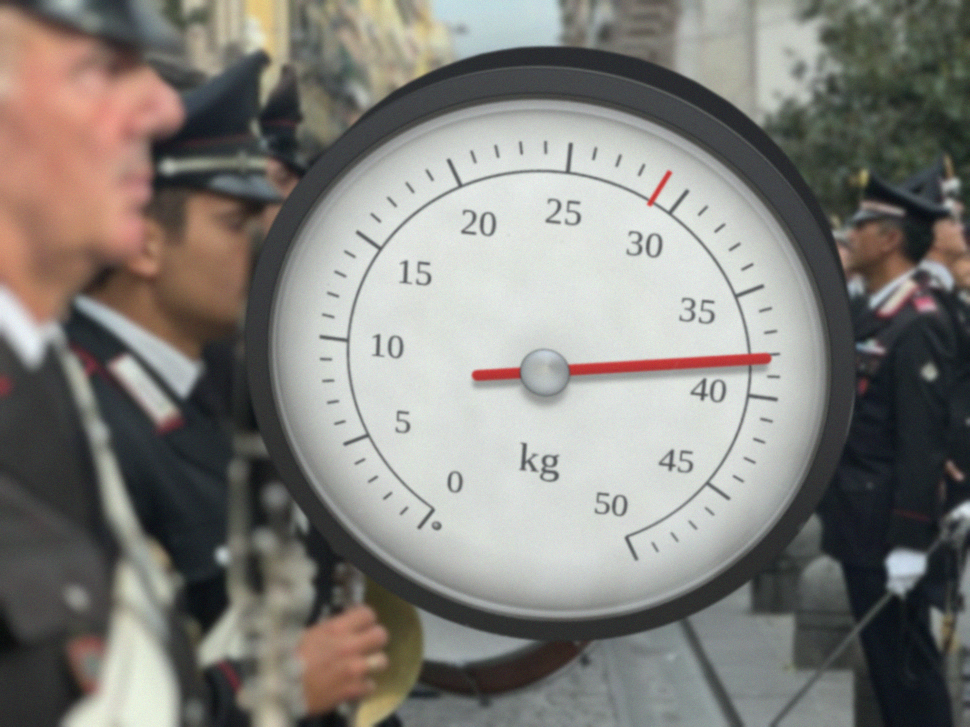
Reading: 38 (kg)
